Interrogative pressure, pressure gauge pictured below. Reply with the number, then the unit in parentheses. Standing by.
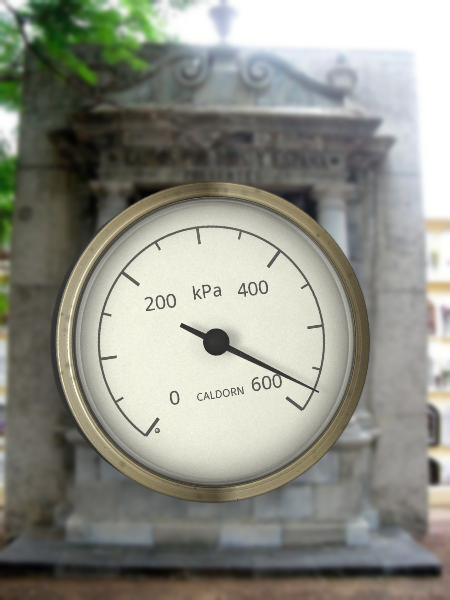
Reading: 575 (kPa)
